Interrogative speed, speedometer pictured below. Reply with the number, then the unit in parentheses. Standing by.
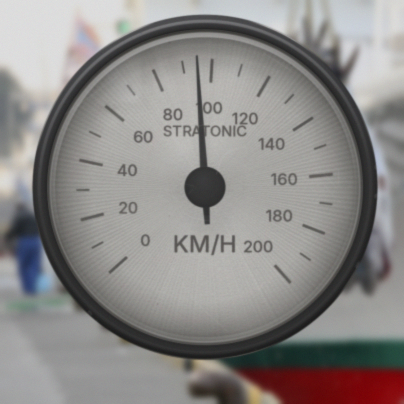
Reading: 95 (km/h)
